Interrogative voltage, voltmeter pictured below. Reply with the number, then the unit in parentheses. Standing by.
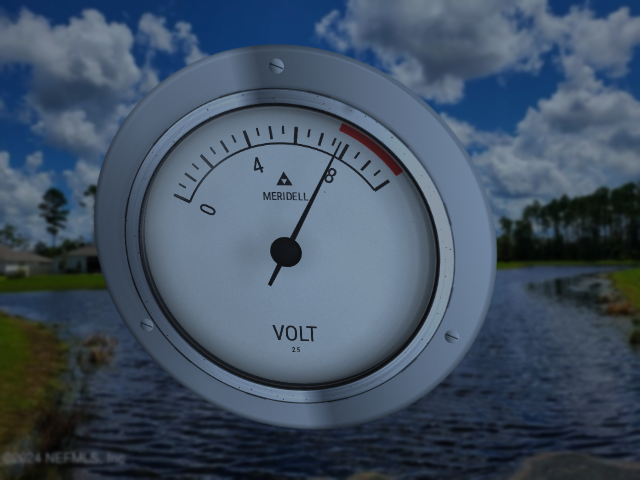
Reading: 7.75 (V)
